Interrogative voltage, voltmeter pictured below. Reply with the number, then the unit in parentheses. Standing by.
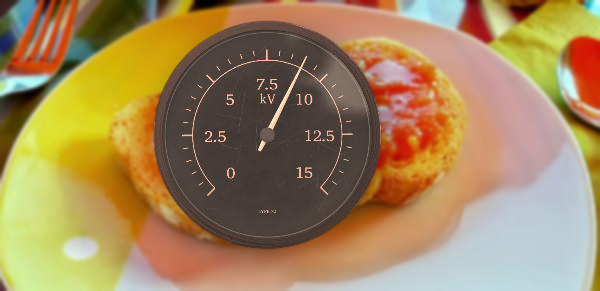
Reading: 9 (kV)
